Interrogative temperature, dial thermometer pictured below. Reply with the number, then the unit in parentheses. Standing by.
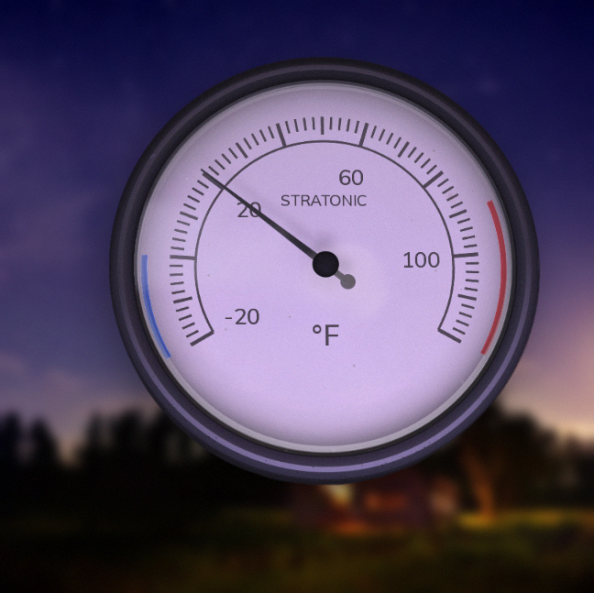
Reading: 20 (°F)
